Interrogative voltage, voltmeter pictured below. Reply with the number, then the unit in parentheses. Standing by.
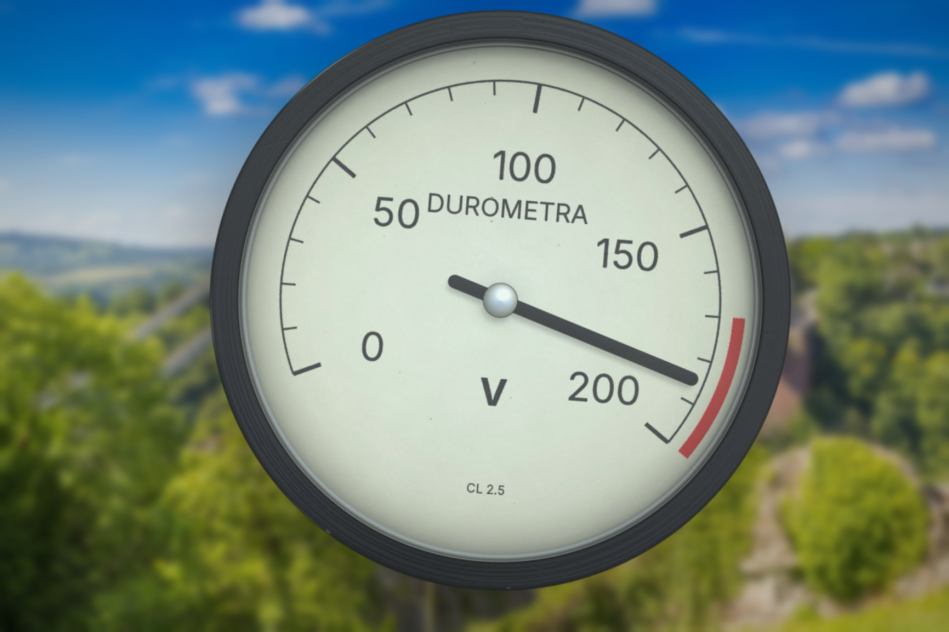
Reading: 185 (V)
